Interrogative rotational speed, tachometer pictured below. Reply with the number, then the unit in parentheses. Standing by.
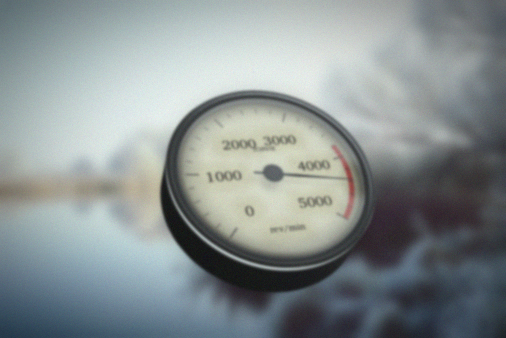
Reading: 4400 (rpm)
